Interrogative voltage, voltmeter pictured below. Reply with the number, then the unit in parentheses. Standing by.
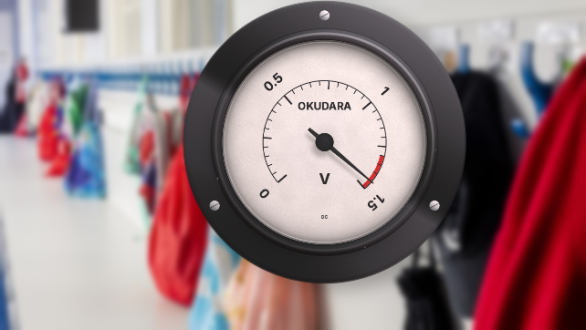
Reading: 1.45 (V)
